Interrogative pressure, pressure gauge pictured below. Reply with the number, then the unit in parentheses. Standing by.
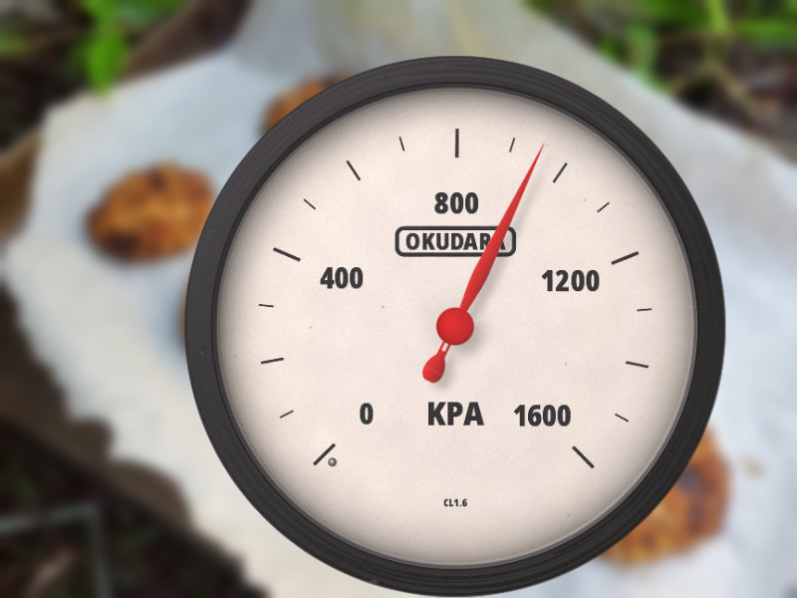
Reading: 950 (kPa)
